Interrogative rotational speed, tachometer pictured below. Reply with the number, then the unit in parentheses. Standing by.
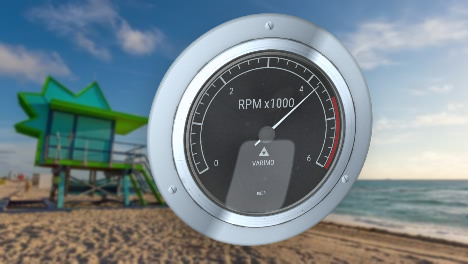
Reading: 4200 (rpm)
